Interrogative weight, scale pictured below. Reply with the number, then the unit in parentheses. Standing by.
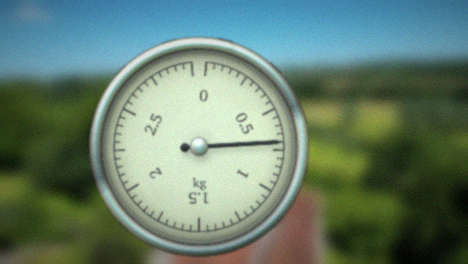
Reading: 0.7 (kg)
